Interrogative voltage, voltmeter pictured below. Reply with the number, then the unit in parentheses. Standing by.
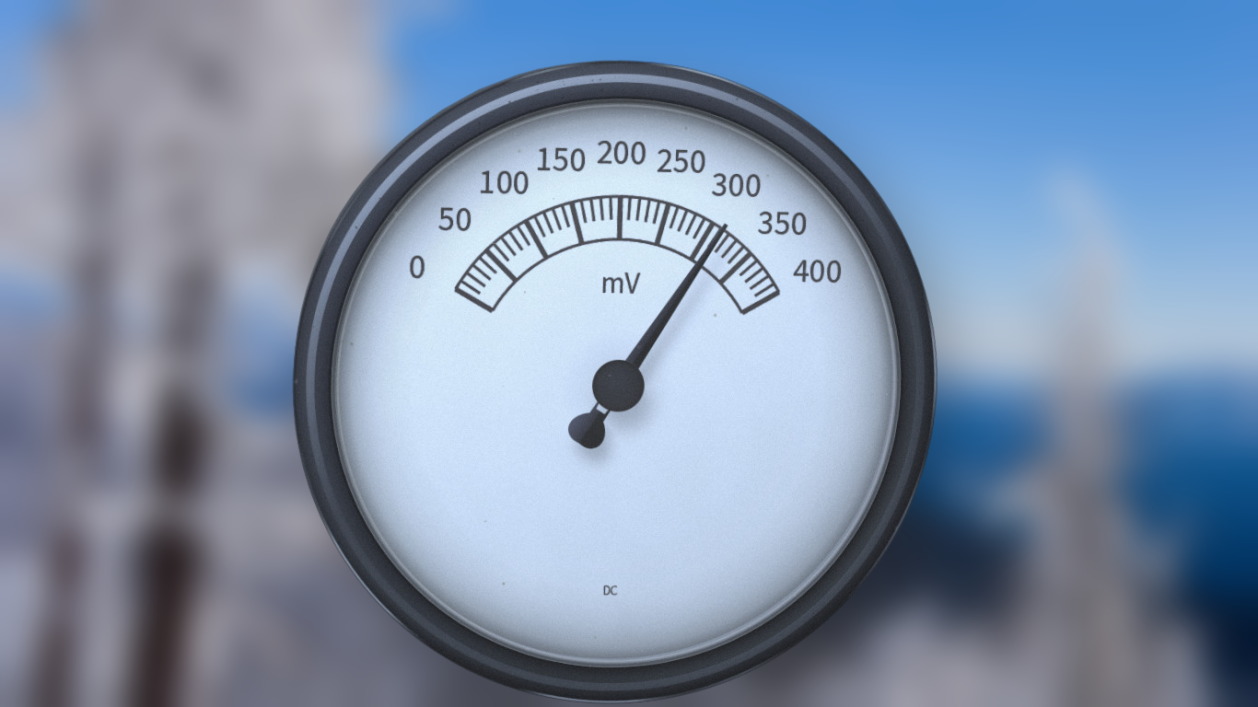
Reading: 310 (mV)
